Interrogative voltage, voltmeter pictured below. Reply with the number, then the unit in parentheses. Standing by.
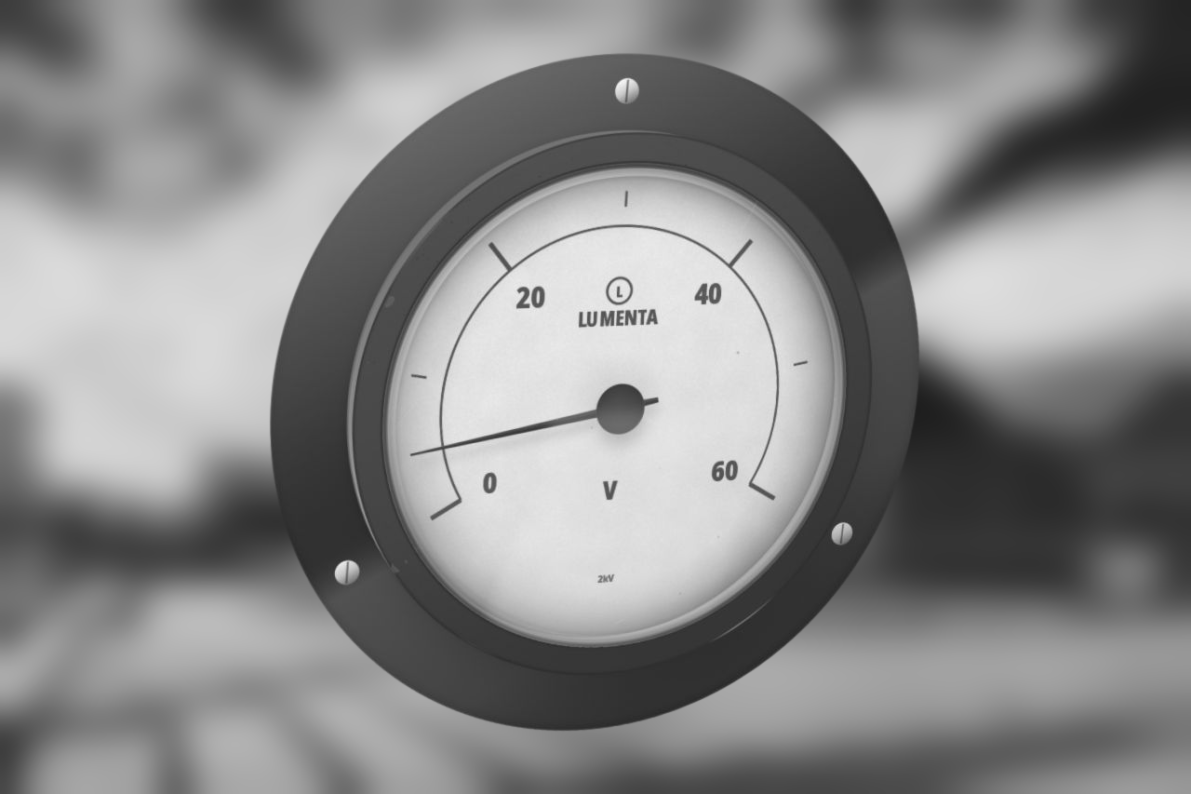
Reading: 5 (V)
